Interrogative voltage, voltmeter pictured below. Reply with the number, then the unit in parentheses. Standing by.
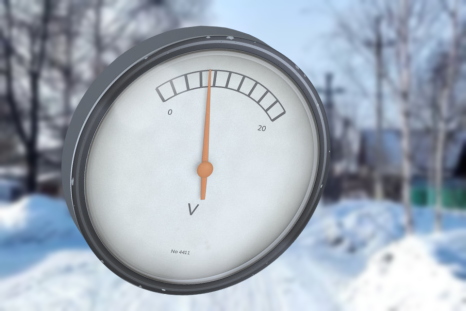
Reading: 7 (V)
